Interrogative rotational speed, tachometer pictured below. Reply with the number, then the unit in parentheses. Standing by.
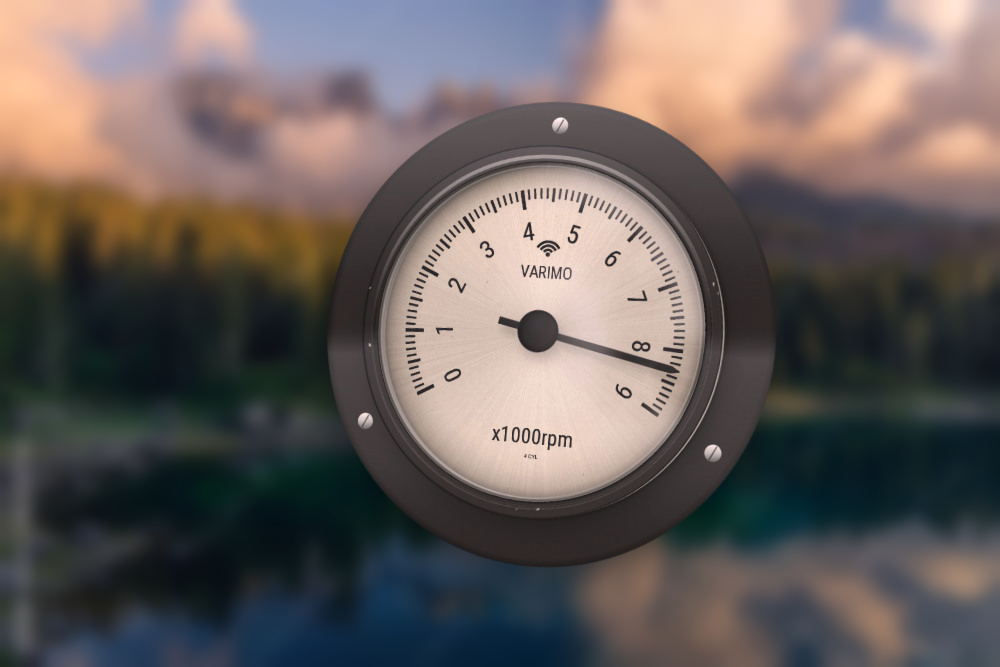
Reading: 8300 (rpm)
